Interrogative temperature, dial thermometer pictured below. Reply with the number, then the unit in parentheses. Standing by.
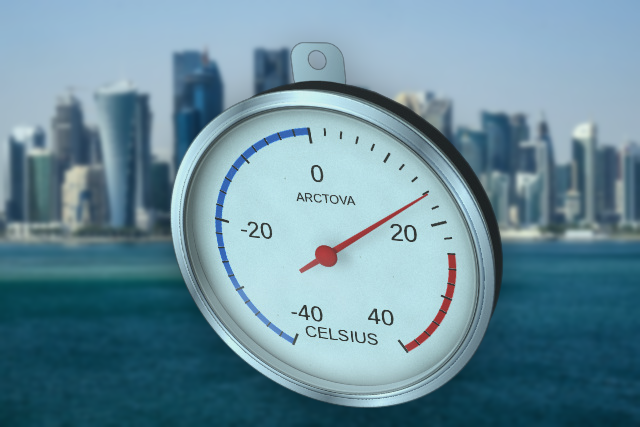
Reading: 16 (°C)
